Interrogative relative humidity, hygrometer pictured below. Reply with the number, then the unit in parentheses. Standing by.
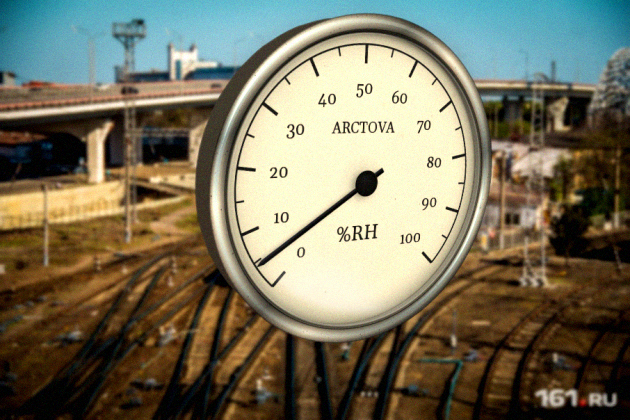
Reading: 5 (%)
